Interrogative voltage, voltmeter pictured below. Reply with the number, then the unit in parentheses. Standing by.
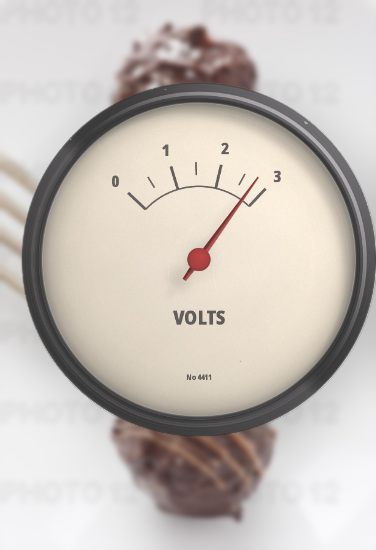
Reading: 2.75 (V)
